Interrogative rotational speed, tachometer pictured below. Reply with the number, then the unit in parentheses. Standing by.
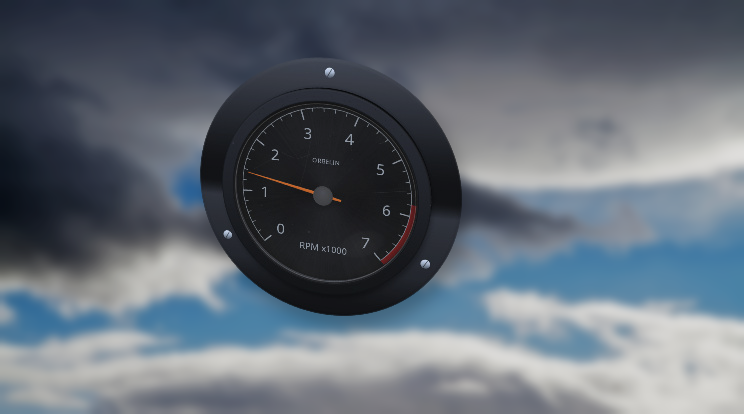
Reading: 1400 (rpm)
